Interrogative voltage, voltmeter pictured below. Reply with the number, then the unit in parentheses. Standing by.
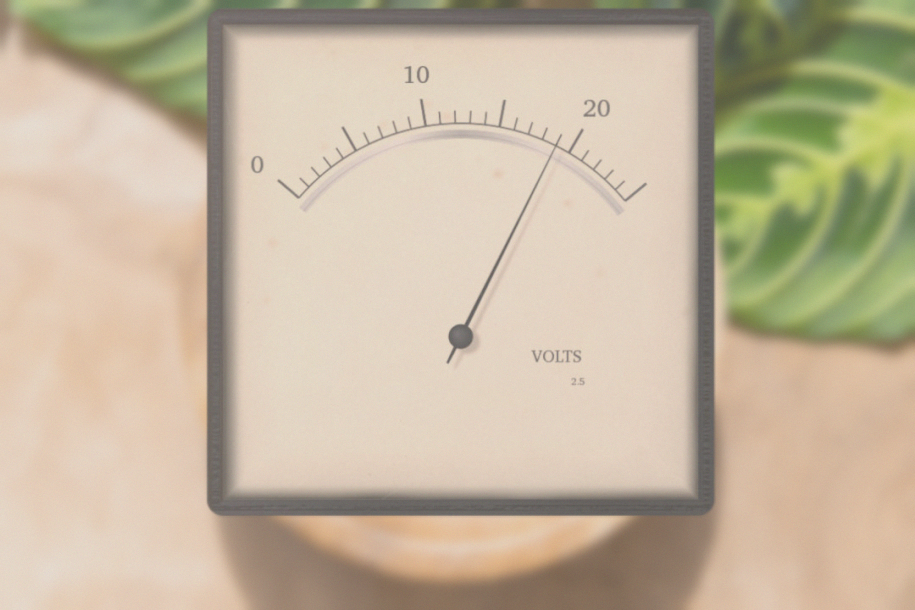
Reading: 19 (V)
